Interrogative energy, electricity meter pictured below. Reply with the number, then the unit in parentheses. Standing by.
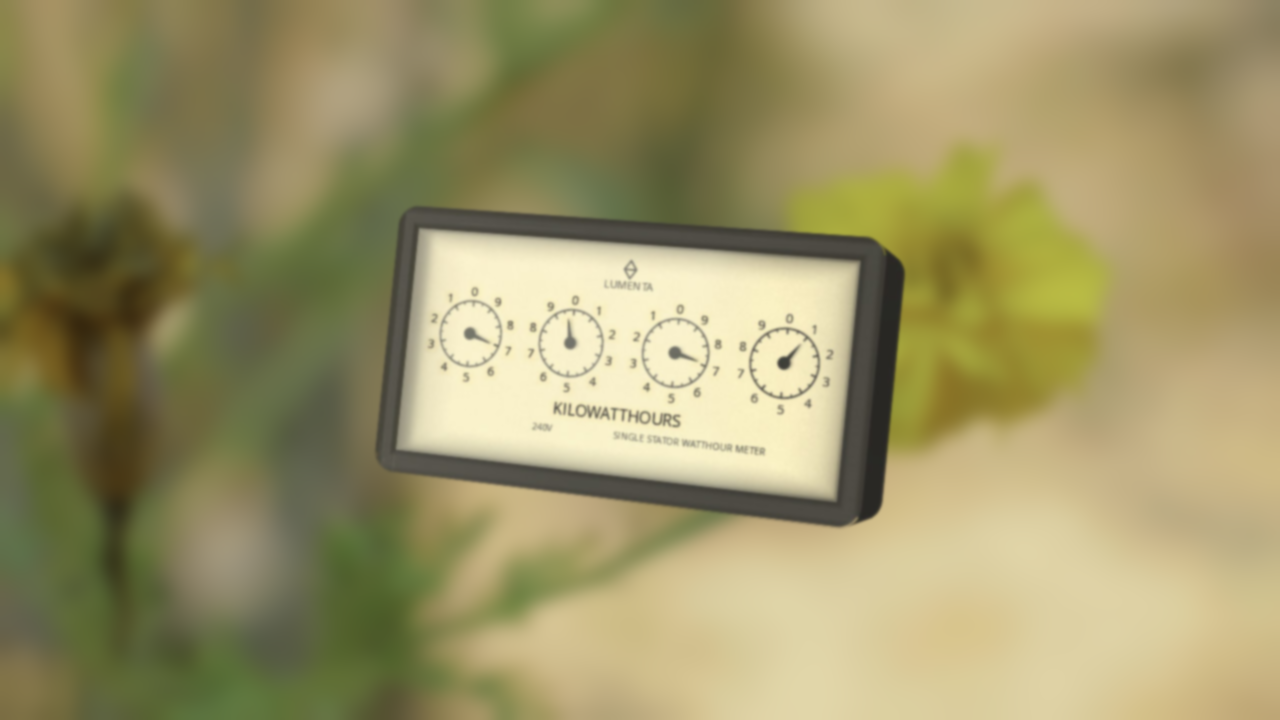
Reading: 6971 (kWh)
